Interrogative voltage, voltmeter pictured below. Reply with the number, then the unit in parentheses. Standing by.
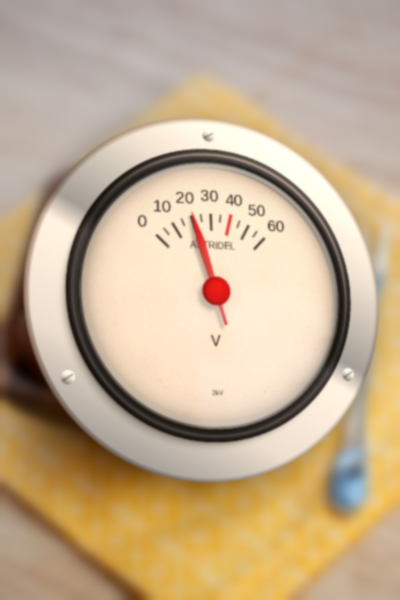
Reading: 20 (V)
